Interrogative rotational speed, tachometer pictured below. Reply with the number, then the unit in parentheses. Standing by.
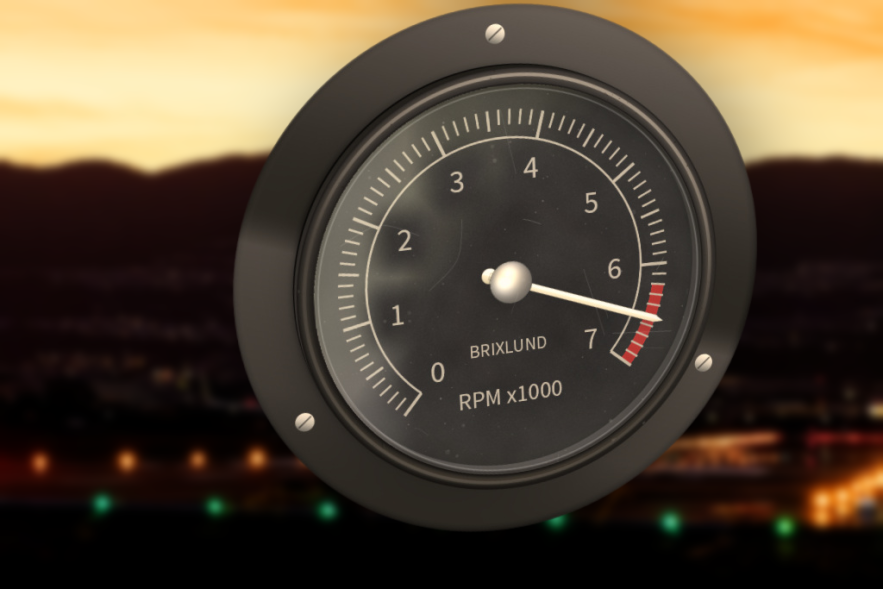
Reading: 6500 (rpm)
